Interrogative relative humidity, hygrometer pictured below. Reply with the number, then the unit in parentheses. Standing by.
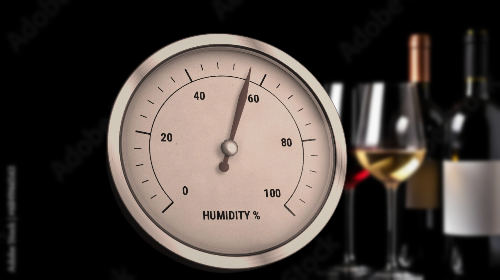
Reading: 56 (%)
